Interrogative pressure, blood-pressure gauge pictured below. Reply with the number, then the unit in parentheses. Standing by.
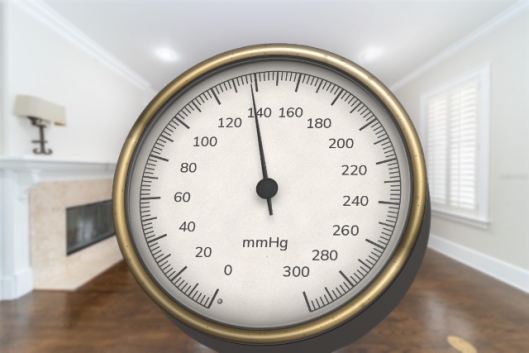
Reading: 138 (mmHg)
